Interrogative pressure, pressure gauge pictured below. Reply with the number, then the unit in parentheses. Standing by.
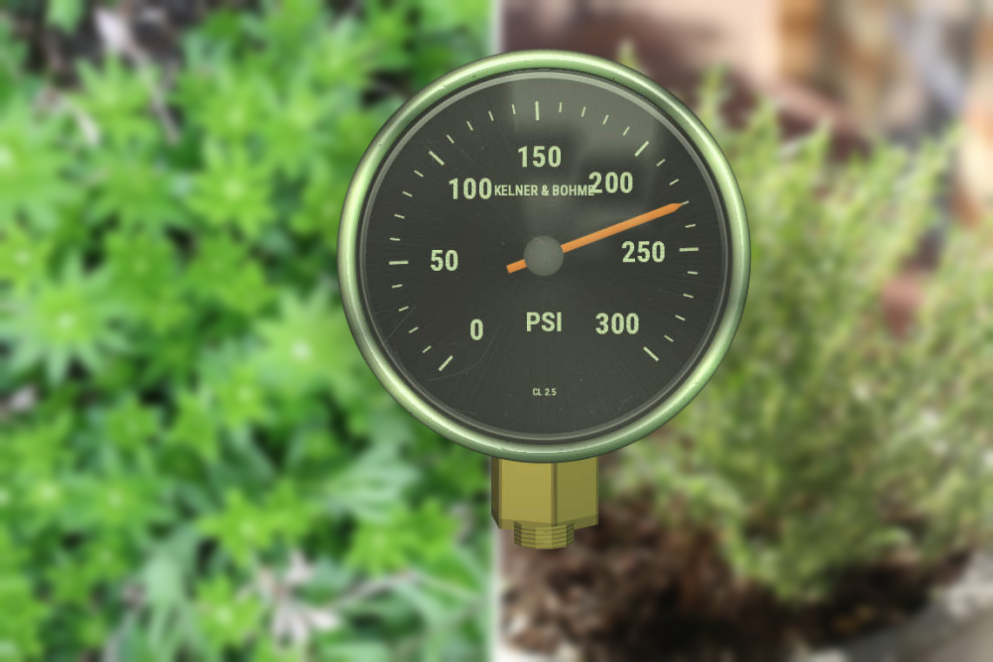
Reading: 230 (psi)
